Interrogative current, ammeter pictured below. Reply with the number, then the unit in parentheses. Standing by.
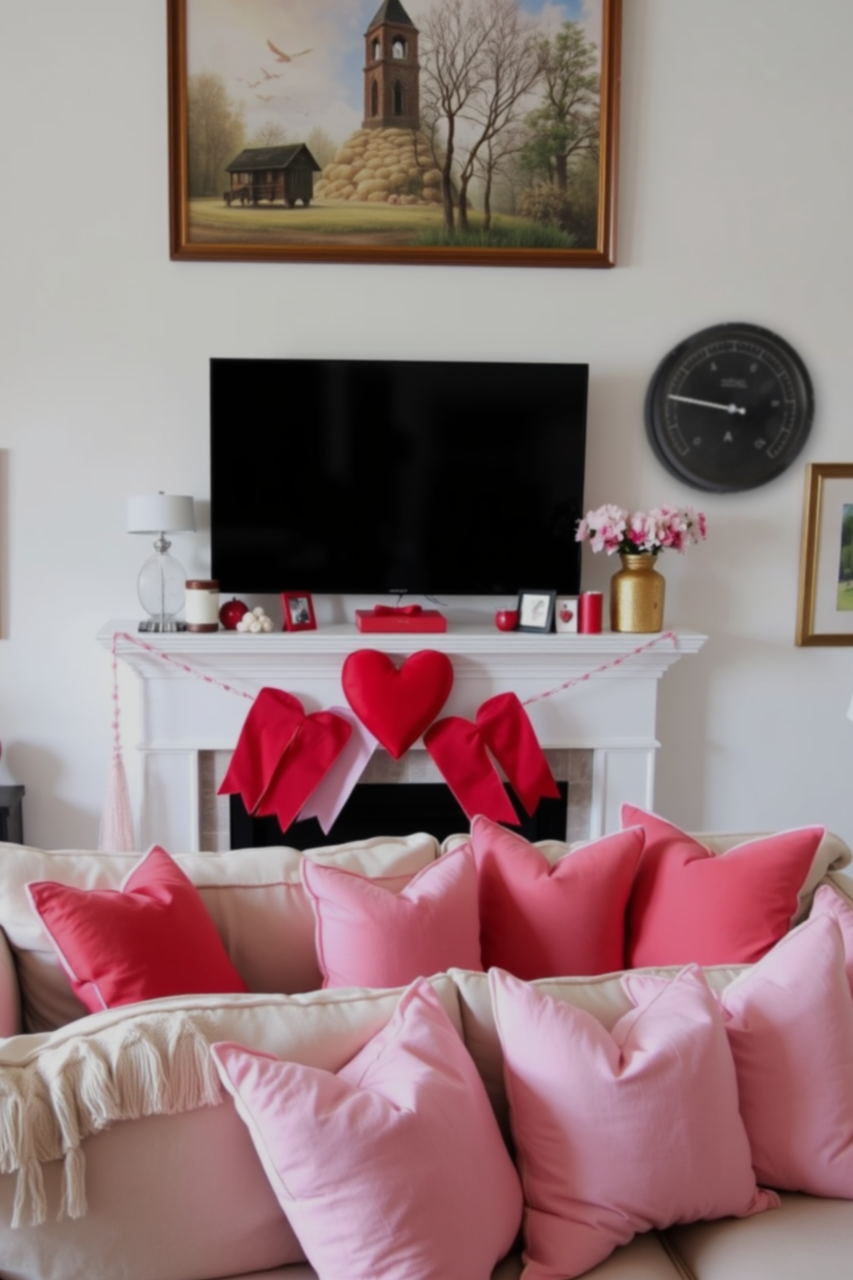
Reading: 2 (A)
